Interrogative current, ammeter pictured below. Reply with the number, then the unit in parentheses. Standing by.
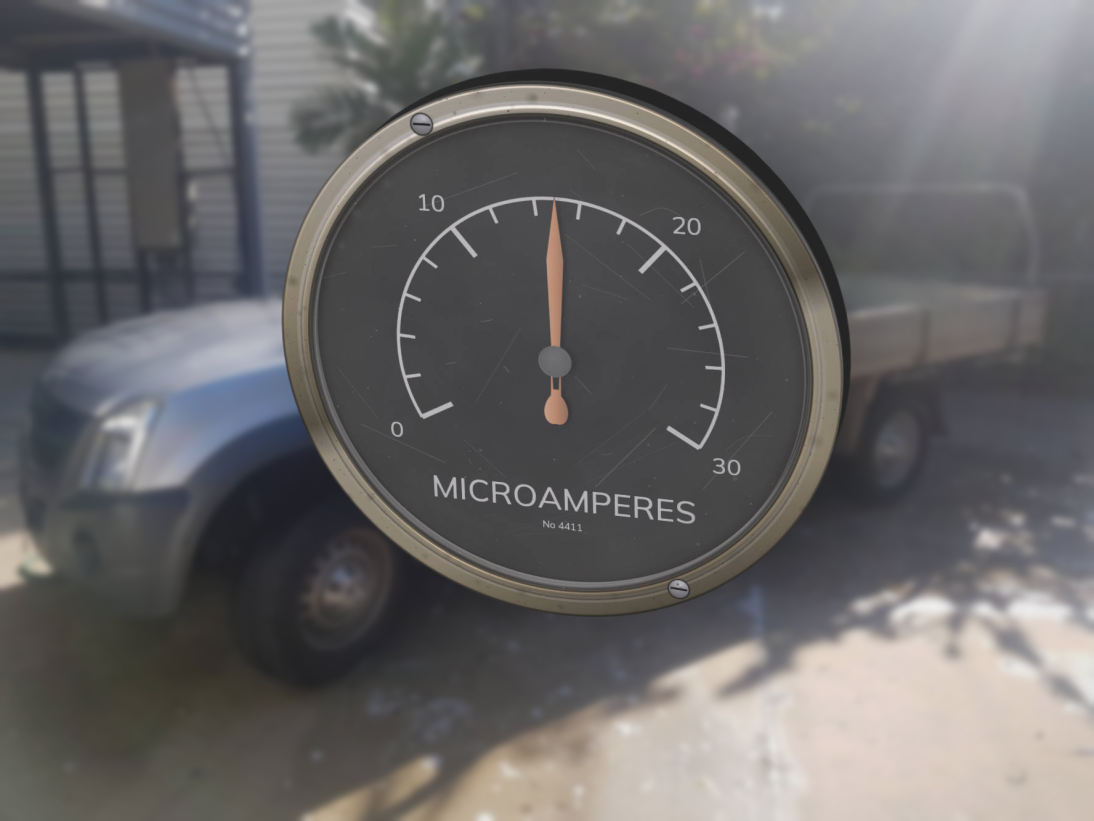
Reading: 15 (µA)
